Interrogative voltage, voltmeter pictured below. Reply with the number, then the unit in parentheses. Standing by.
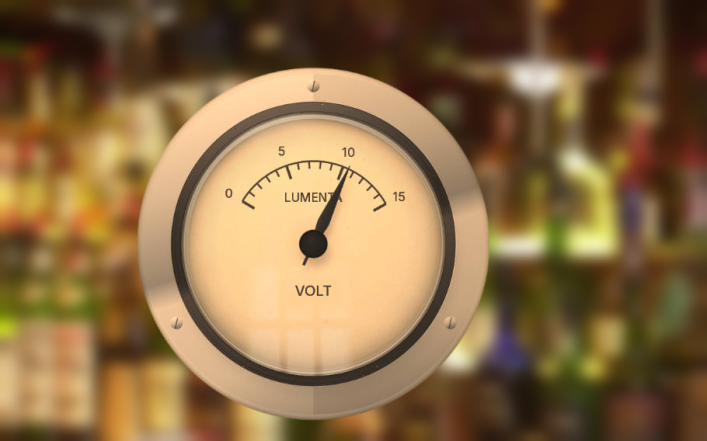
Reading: 10.5 (V)
